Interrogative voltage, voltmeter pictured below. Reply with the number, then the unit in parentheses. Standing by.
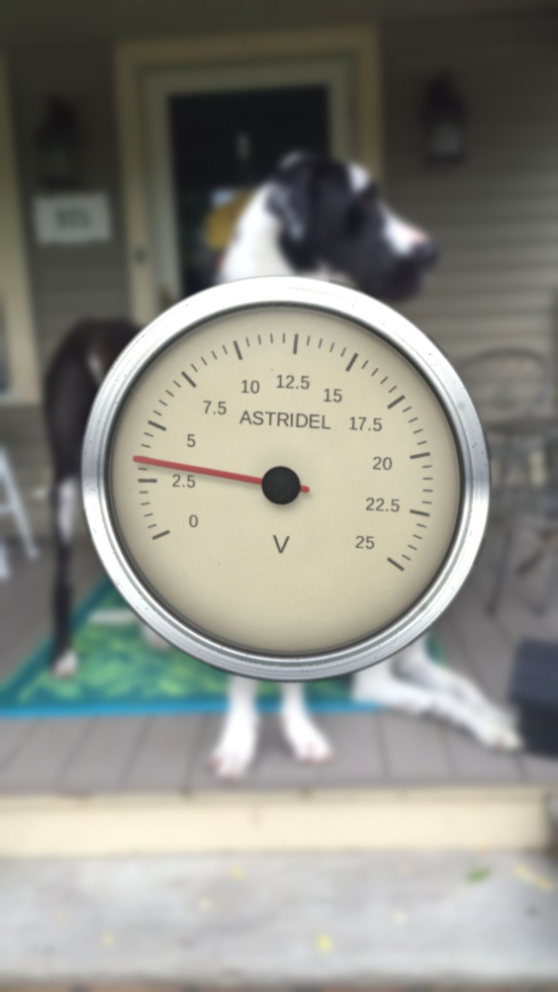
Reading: 3.5 (V)
